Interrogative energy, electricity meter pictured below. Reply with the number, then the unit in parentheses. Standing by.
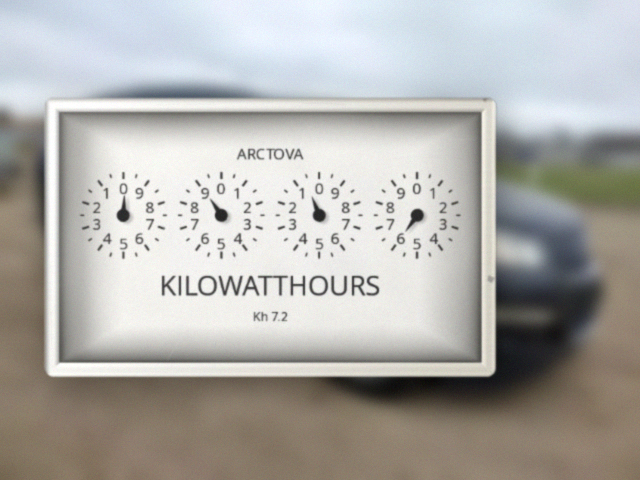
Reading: 9906 (kWh)
